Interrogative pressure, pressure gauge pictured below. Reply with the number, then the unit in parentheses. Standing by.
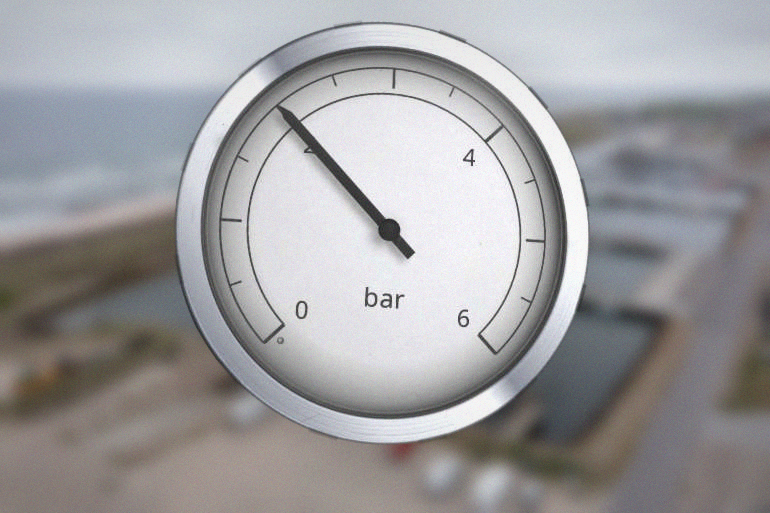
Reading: 2 (bar)
